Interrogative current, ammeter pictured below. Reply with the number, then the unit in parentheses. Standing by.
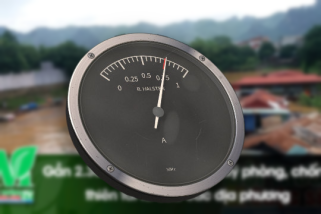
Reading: 0.75 (A)
